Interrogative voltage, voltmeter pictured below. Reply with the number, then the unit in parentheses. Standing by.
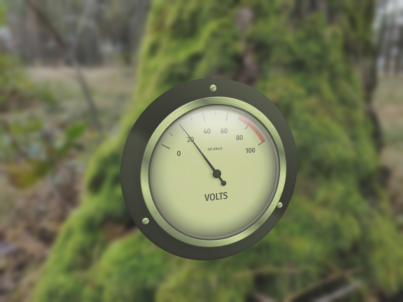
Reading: 20 (V)
